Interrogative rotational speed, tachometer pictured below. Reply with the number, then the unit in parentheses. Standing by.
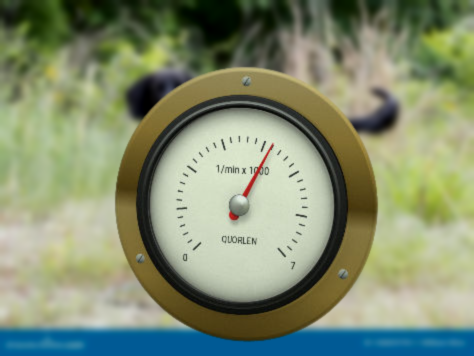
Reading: 4200 (rpm)
